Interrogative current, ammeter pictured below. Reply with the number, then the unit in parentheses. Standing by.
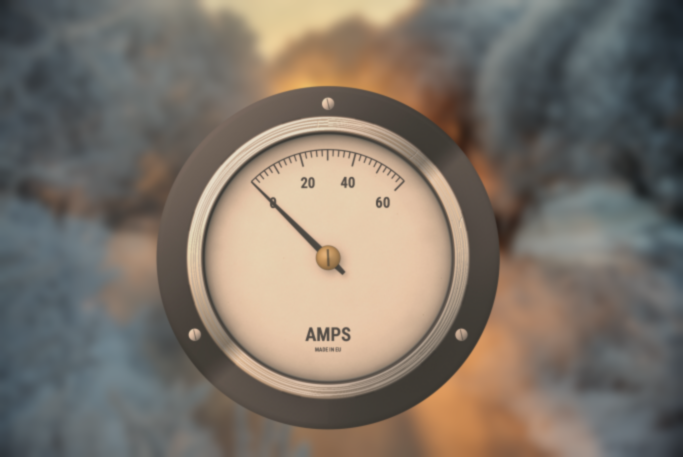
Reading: 0 (A)
